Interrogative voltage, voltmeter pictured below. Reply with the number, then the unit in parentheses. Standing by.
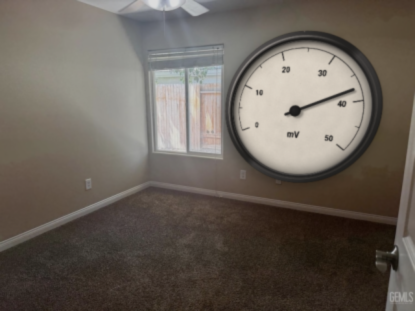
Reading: 37.5 (mV)
